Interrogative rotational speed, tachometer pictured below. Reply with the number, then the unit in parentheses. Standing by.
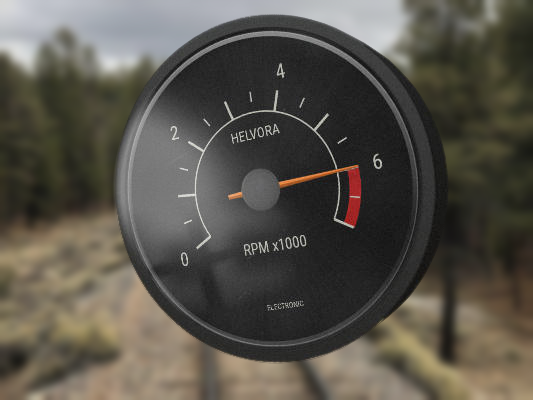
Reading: 6000 (rpm)
